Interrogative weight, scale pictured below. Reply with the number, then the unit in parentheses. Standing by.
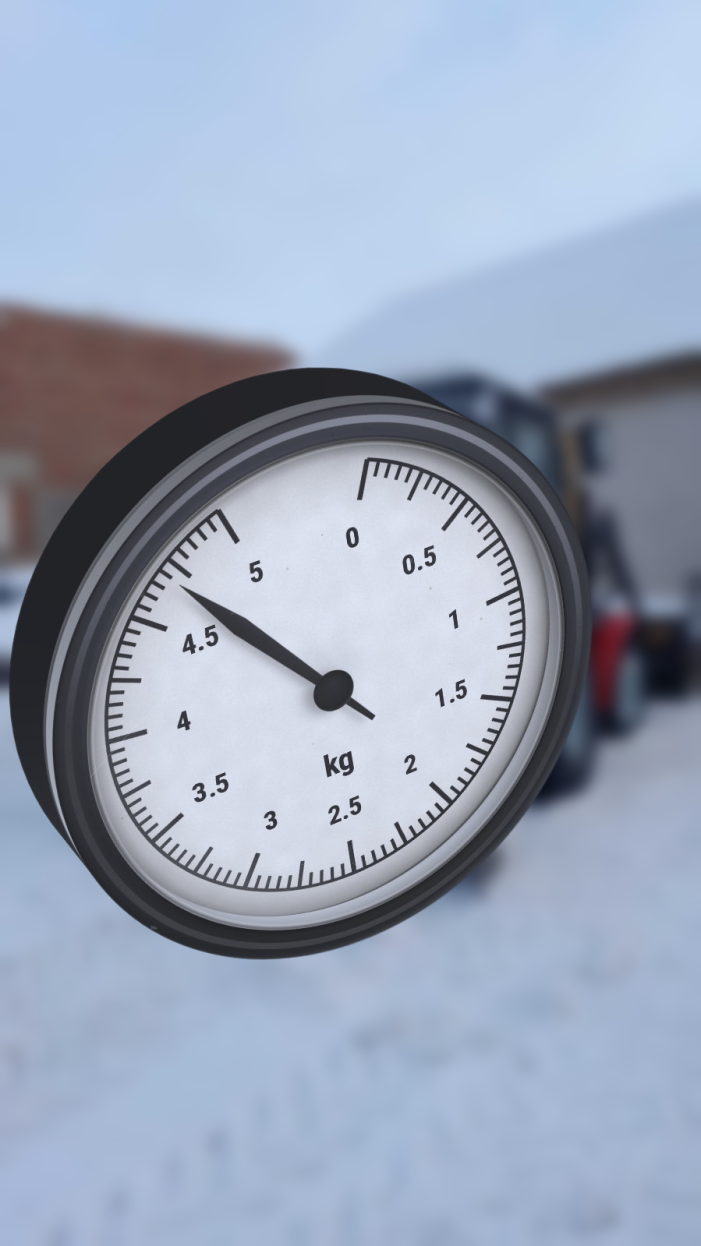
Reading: 4.7 (kg)
